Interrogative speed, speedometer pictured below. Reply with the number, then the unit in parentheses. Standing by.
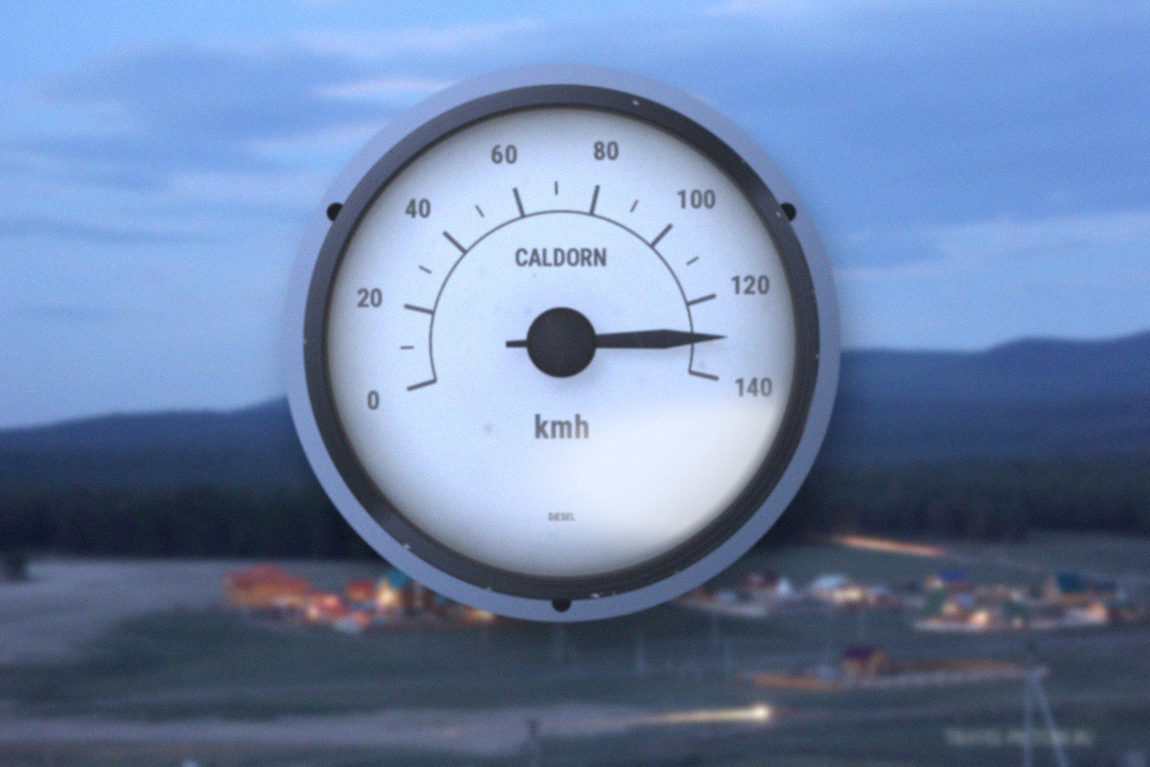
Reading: 130 (km/h)
